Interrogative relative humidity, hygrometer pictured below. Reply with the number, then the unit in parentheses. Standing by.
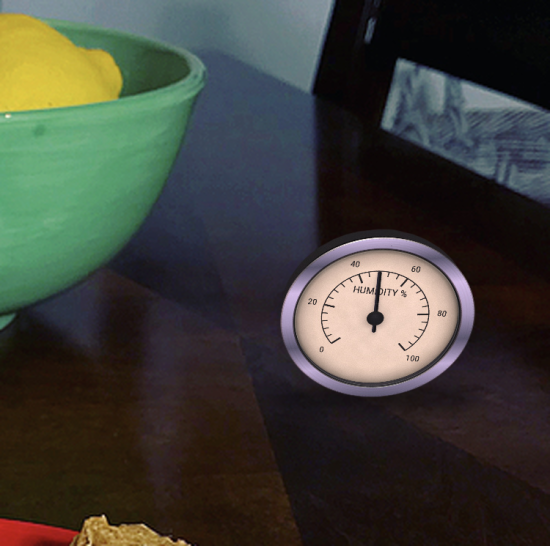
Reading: 48 (%)
